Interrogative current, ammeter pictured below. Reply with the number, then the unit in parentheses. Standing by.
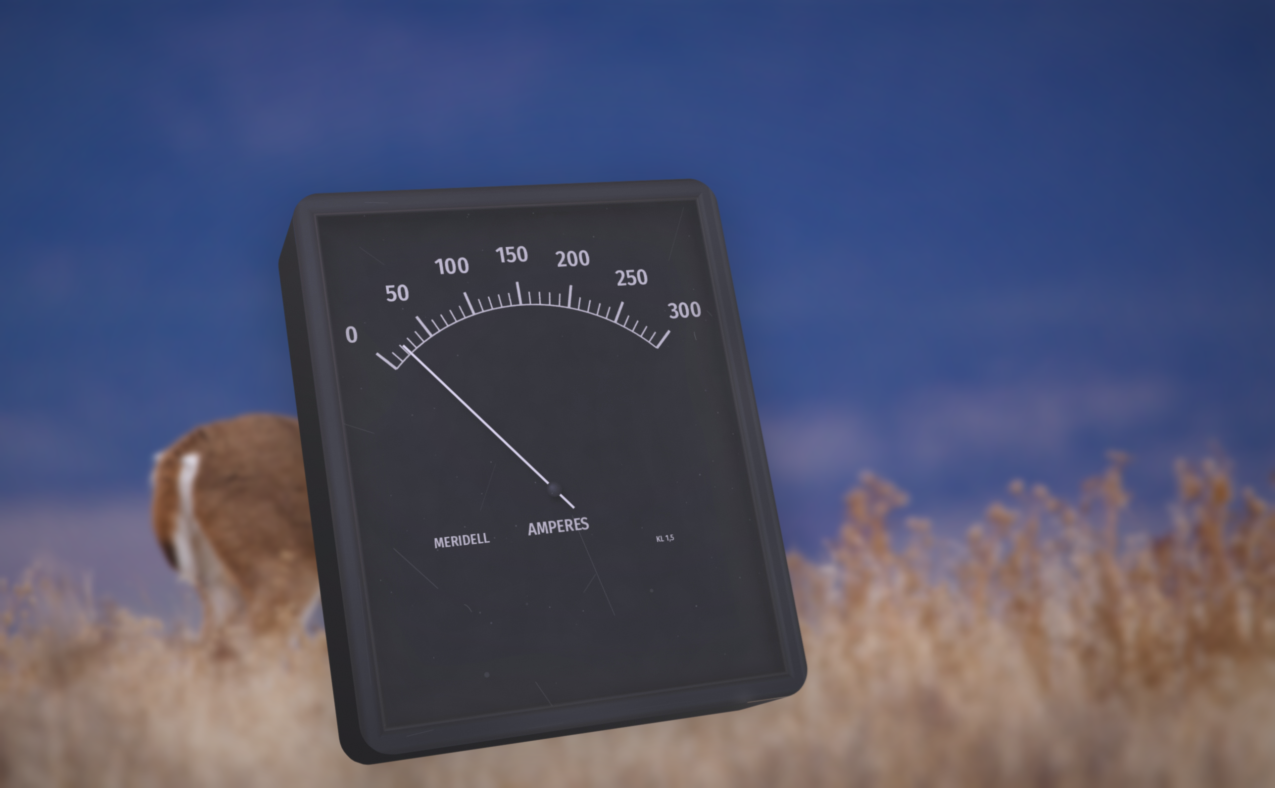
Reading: 20 (A)
